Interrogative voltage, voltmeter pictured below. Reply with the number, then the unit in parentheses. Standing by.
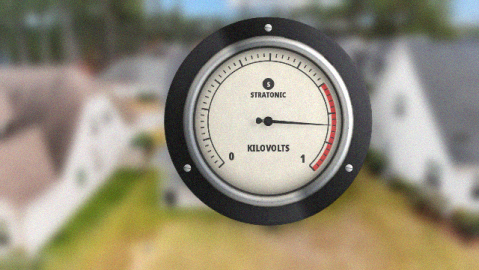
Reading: 0.84 (kV)
